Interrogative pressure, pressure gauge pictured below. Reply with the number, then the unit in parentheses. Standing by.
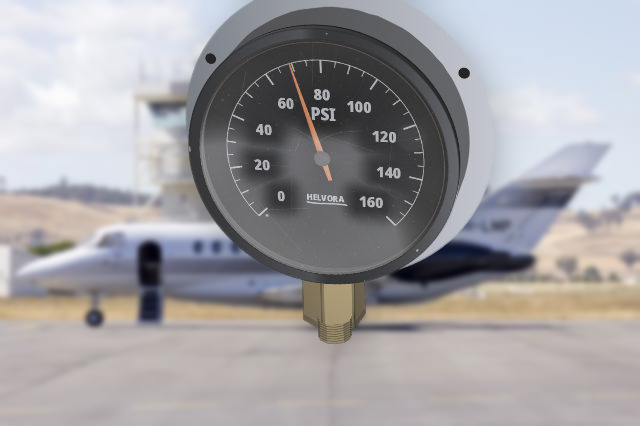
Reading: 70 (psi)
